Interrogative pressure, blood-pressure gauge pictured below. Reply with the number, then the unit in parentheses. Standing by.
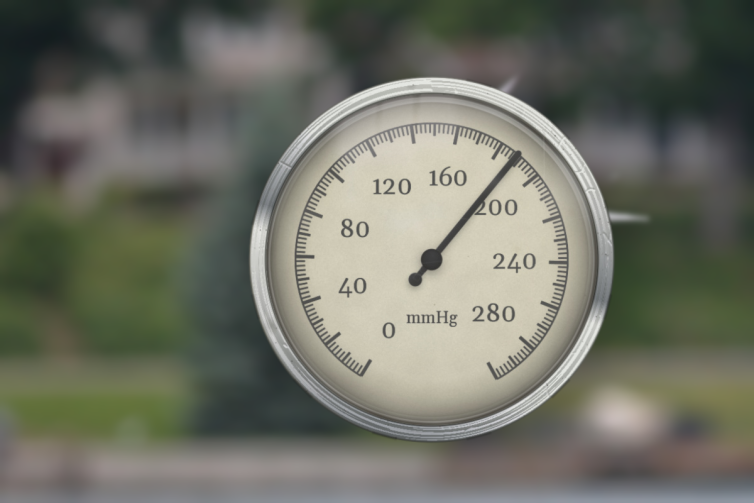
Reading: 188 (mmHg)
